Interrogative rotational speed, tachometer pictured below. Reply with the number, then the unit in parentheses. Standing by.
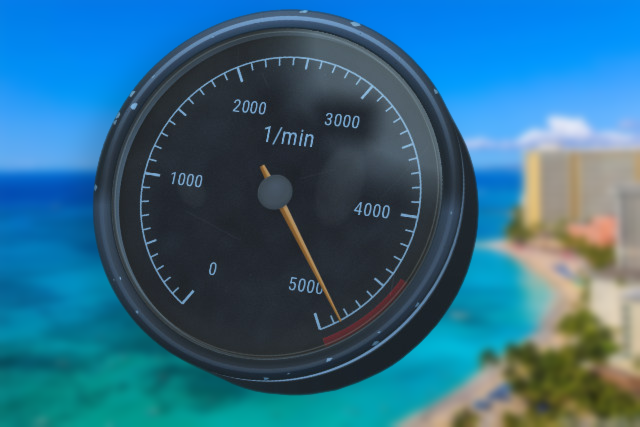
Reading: 4850 (rpm)
